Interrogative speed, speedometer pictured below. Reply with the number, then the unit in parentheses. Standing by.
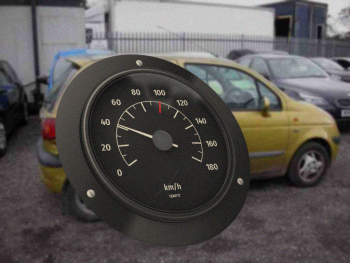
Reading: 40 (km/h)
